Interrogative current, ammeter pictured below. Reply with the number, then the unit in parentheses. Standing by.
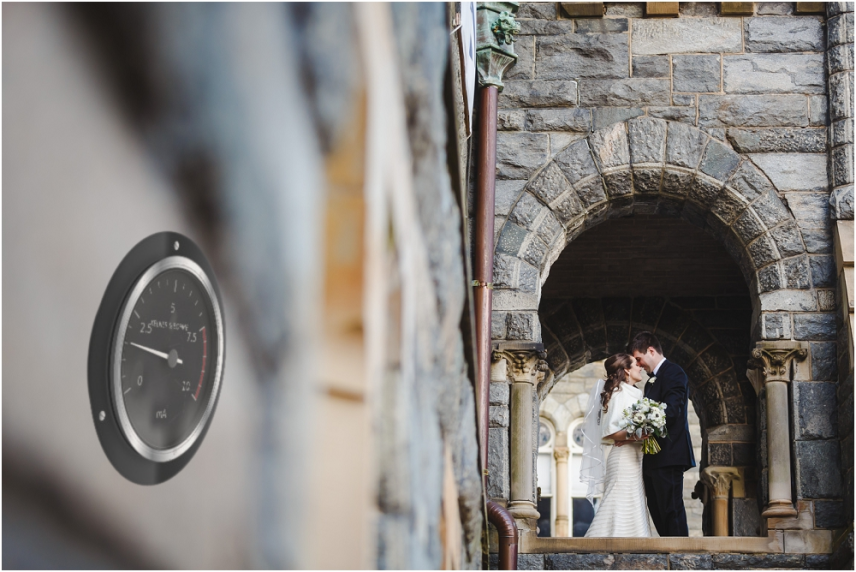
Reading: 1.5 (mA)
